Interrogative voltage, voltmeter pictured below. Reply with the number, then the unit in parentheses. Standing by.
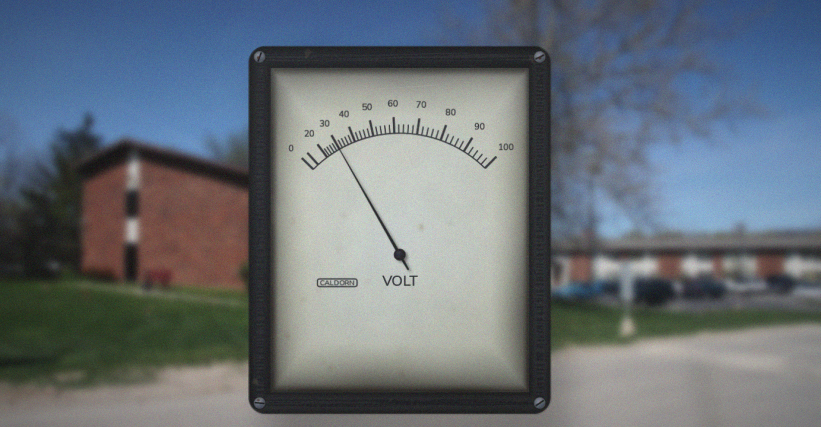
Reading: 30 (V)
